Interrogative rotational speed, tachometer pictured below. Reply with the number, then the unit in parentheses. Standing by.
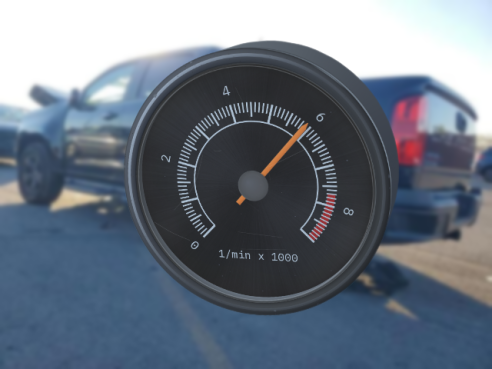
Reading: 5900 (rpm)
